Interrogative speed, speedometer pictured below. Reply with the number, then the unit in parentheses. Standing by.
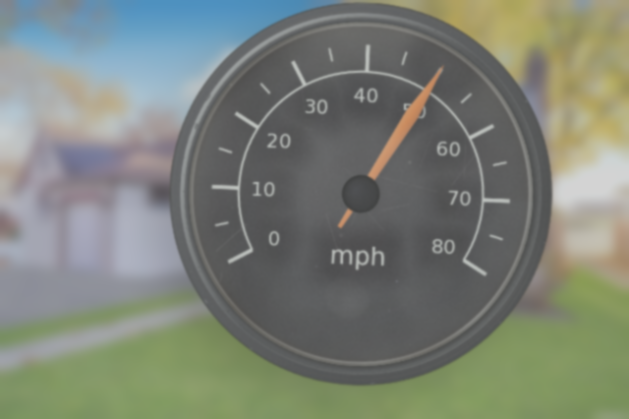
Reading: 50 (mph)
